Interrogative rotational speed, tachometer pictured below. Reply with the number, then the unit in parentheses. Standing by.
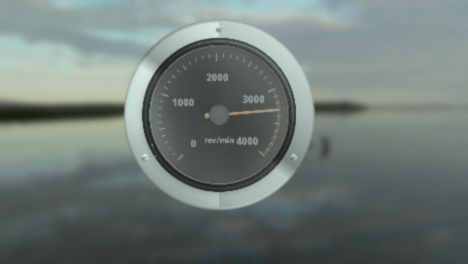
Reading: 3300 (rpm)
